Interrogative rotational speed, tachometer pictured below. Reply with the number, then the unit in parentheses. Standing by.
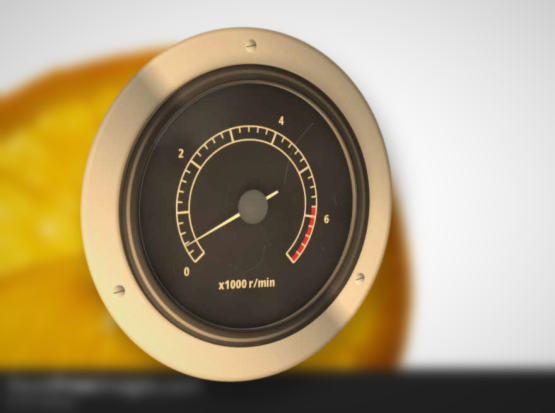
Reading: 400 (rpm)
